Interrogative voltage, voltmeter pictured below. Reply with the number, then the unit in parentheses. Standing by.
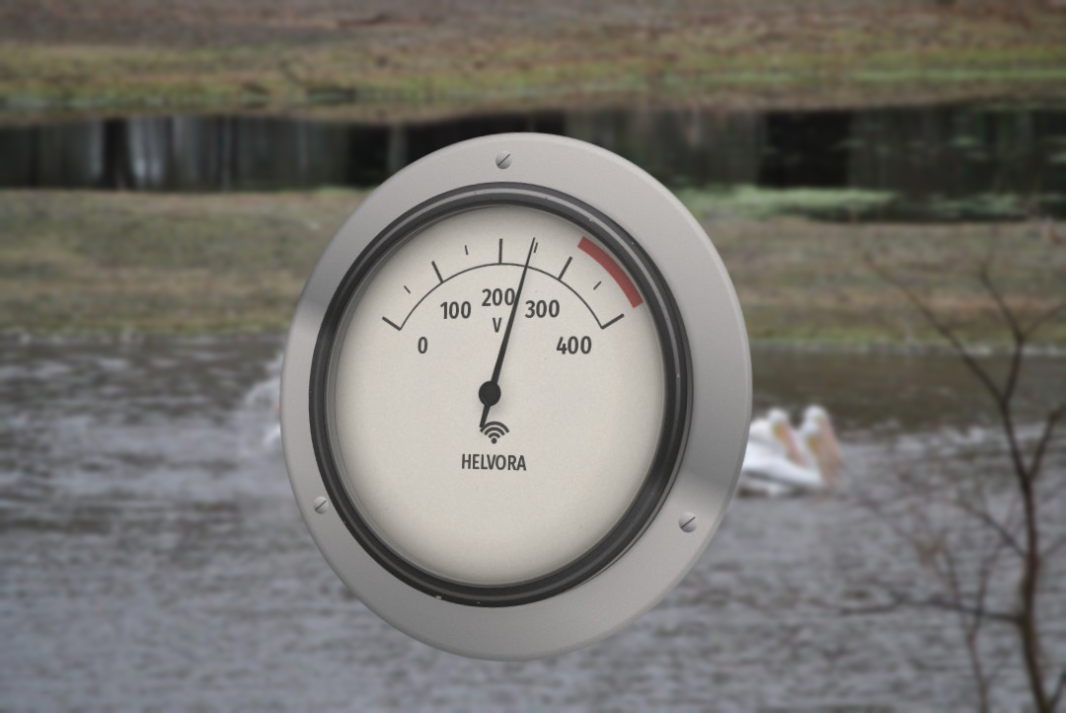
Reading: 250 (V)
